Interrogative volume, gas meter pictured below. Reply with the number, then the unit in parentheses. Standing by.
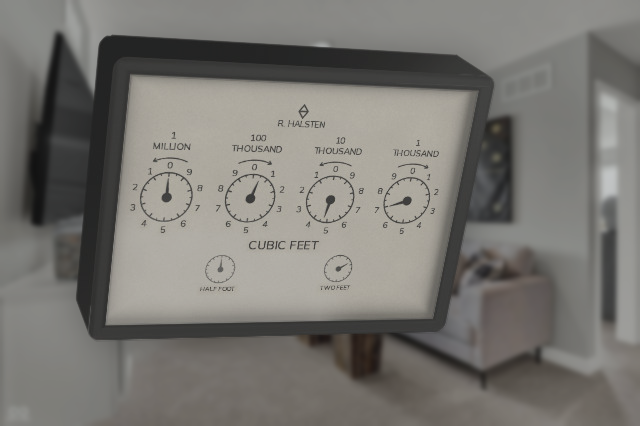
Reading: 4700 (ft³)
